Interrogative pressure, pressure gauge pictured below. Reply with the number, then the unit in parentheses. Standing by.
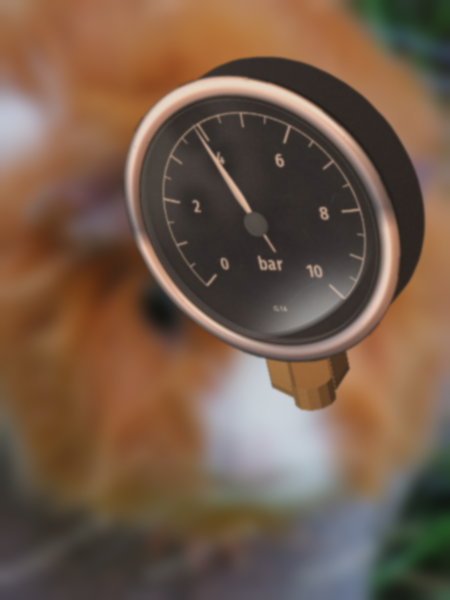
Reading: 4 (bar)
